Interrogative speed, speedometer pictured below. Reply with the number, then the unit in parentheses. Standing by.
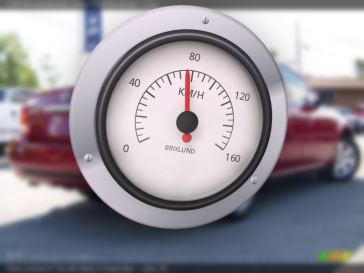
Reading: 75 (km/h)
